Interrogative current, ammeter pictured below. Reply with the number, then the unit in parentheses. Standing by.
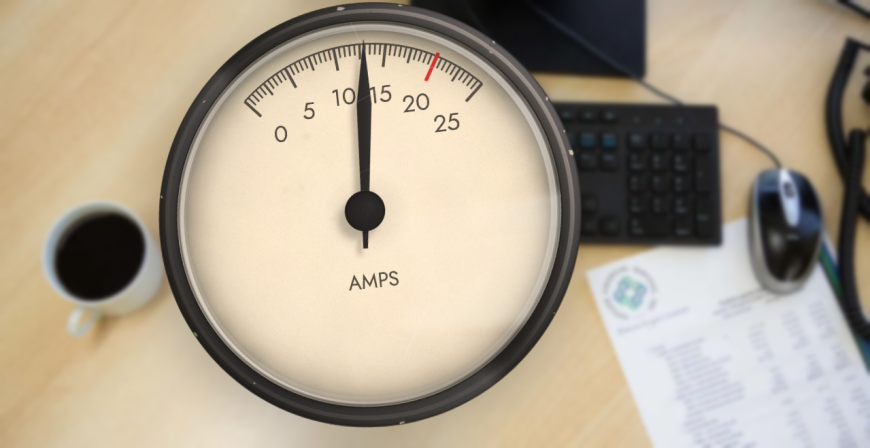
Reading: 13 (A)
